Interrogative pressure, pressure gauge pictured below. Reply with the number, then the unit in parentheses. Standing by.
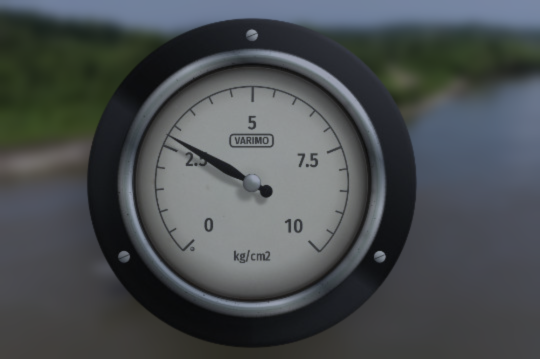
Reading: 2.75 (kg/cm²)
